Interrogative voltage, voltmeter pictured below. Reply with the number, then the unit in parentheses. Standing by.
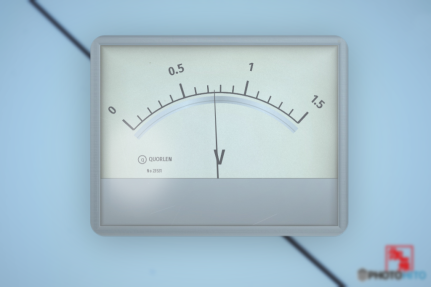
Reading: 0.75 (V)
